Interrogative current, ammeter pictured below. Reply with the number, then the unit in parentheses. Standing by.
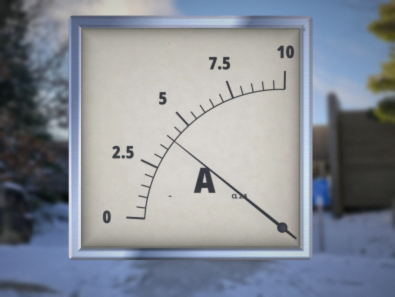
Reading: 4 (A)
